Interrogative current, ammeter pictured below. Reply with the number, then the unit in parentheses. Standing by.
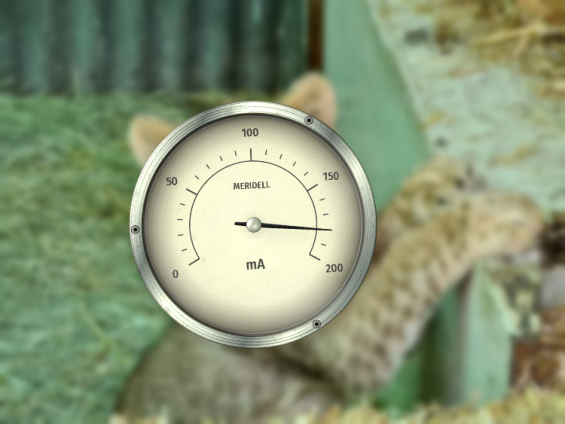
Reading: 180 (mA)
